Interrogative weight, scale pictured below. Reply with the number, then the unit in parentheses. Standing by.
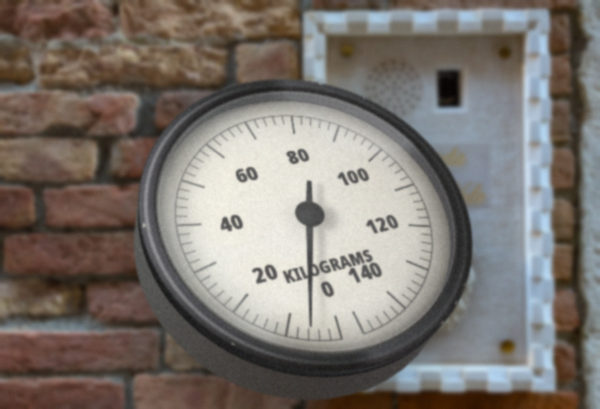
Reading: 6 (kg)
